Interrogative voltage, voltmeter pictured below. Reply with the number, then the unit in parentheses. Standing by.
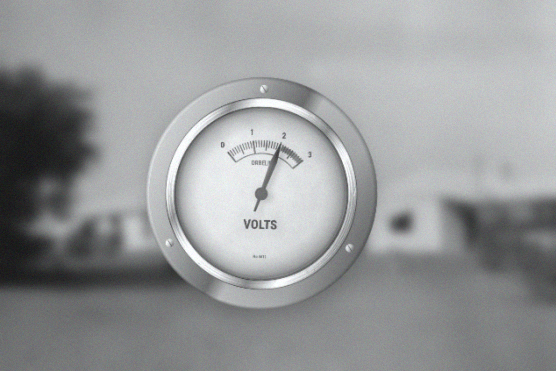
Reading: 2 (V)
